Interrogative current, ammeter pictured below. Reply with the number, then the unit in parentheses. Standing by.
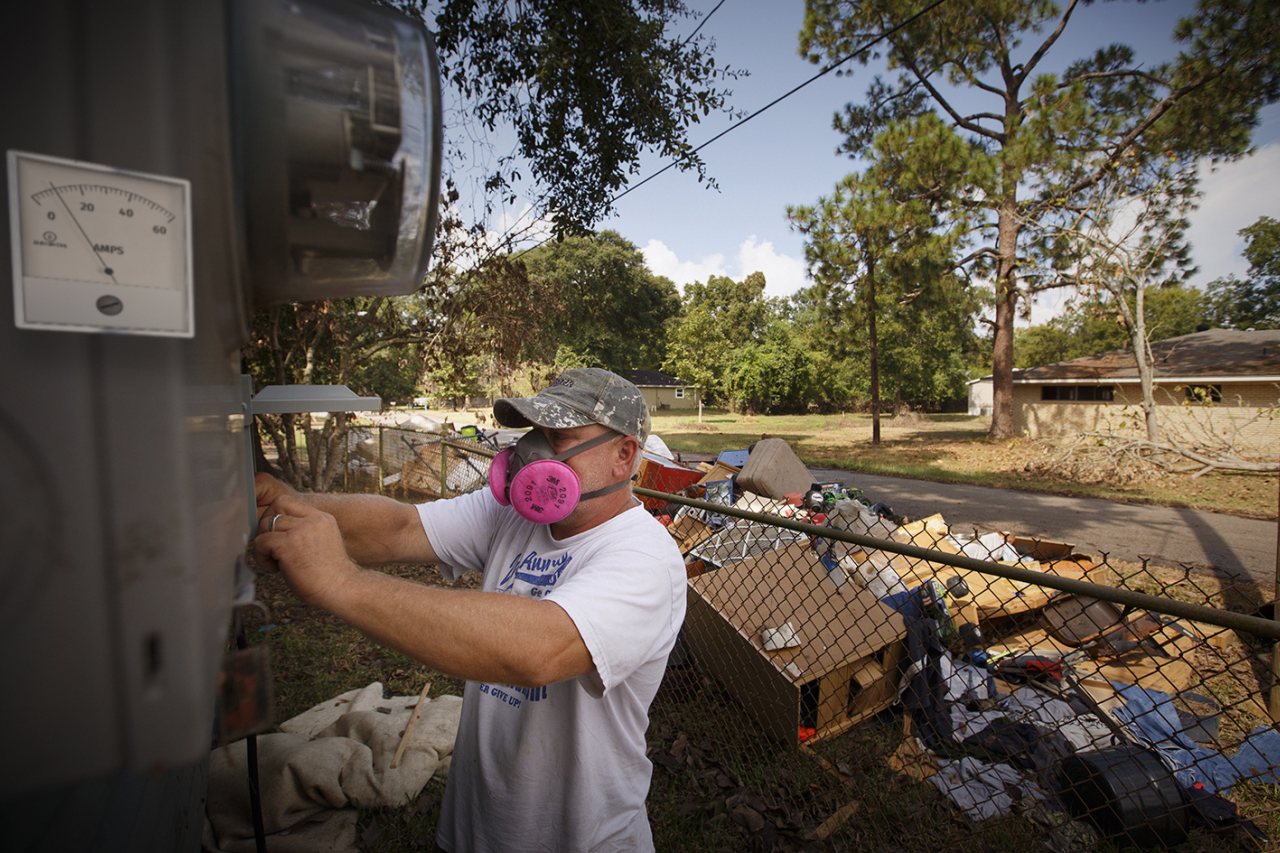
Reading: 10 (A)
